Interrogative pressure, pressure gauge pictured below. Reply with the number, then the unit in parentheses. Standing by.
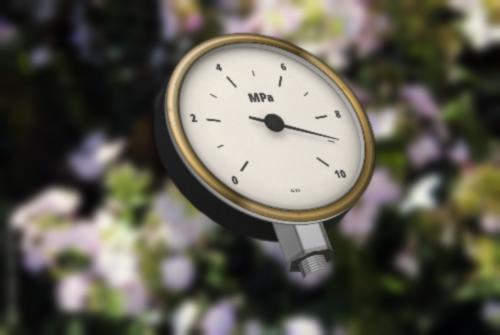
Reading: 9 (MPa)
